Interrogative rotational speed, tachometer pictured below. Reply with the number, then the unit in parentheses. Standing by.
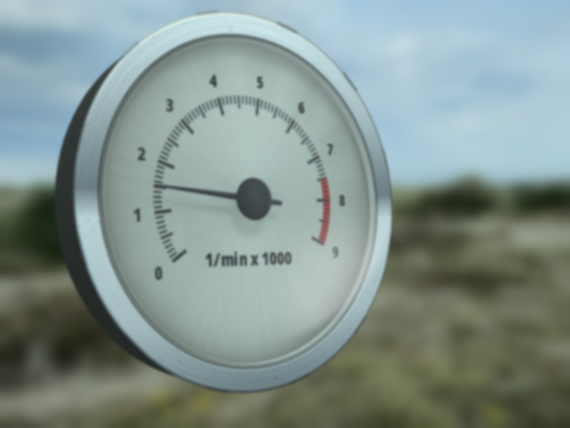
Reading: 1500 (rpm)
